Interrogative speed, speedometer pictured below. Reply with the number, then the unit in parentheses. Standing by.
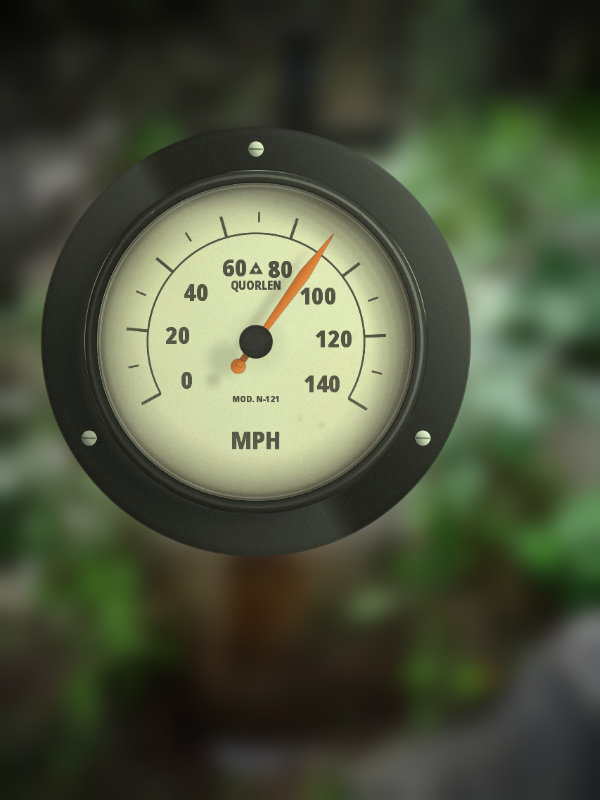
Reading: 90 (mph)
